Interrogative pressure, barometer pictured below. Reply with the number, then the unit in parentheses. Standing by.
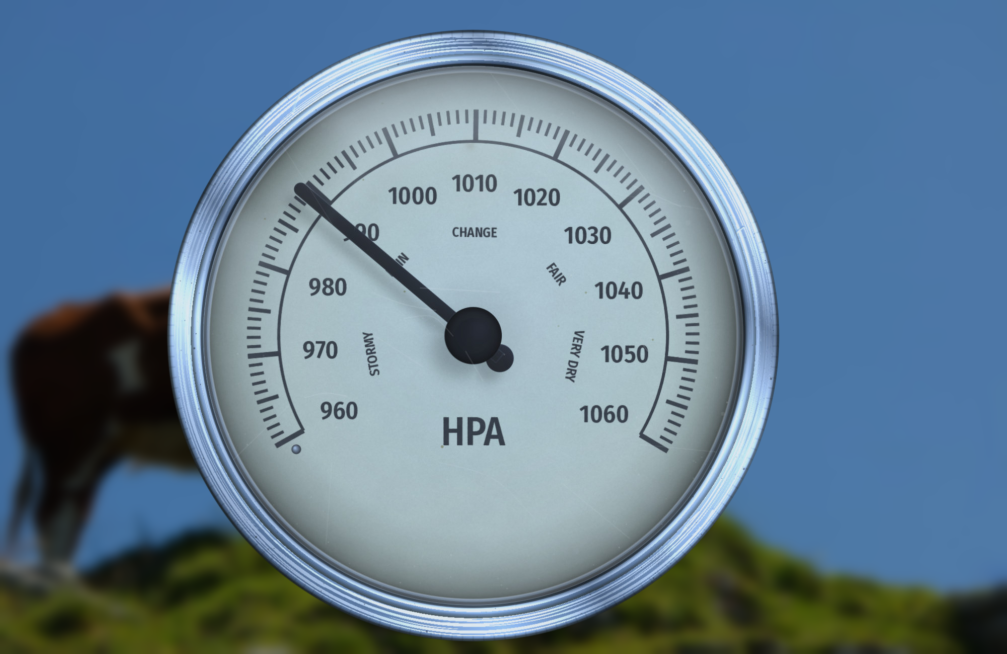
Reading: 989 (hPa)
